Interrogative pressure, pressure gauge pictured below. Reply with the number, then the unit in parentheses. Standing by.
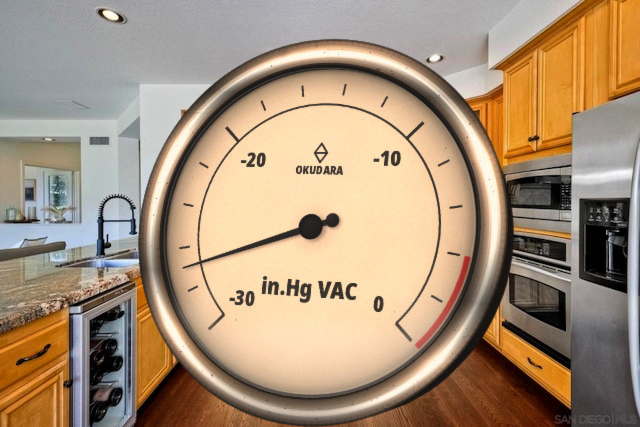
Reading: -27 (inHg)
